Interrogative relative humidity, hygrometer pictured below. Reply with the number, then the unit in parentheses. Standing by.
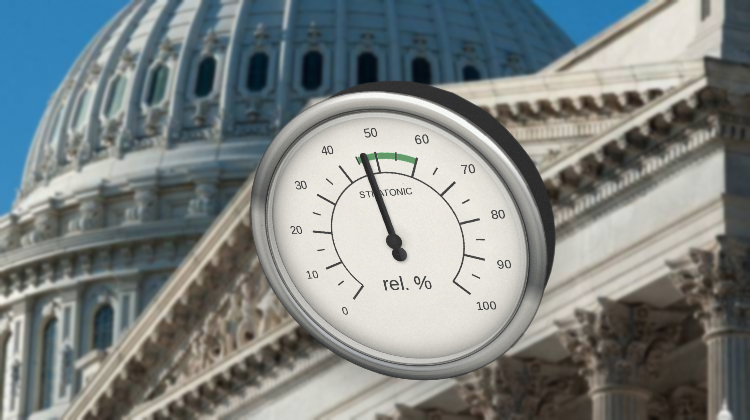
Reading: 47.5 (%)
